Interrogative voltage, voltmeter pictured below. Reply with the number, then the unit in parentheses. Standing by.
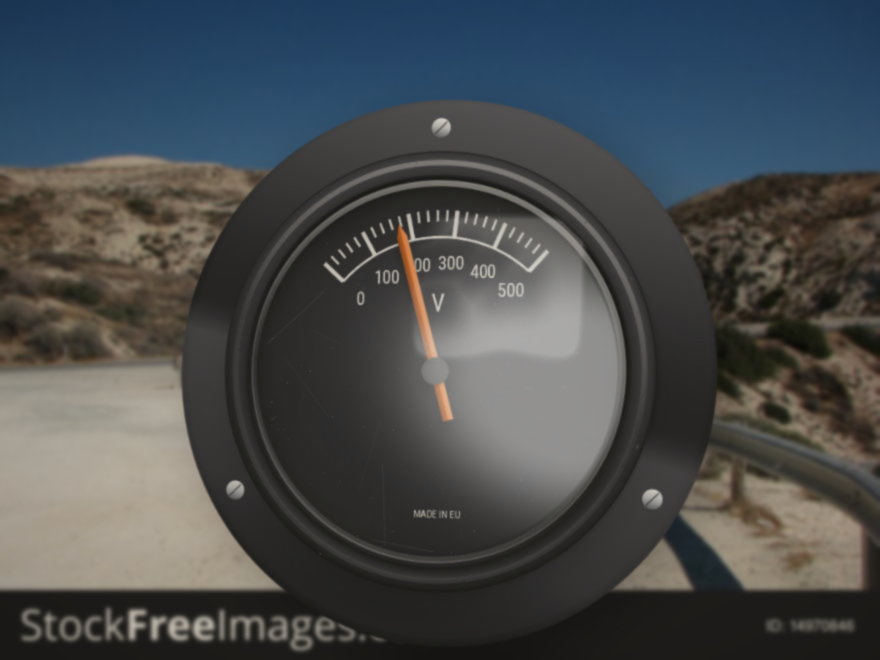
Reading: 180 (V)
